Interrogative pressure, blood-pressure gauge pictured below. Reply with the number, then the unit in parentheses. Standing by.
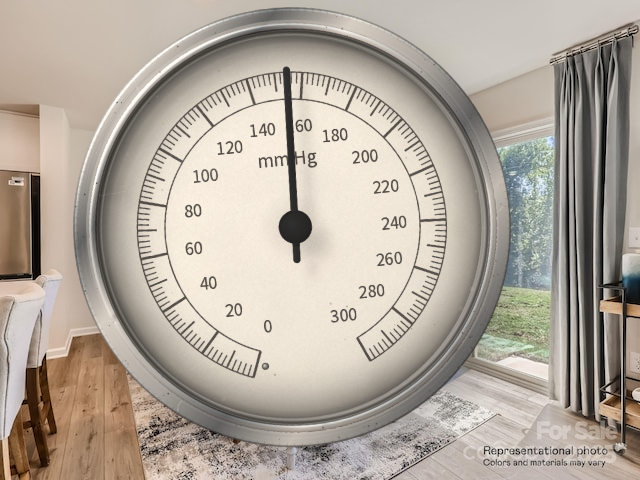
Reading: 154 (mmHg)
